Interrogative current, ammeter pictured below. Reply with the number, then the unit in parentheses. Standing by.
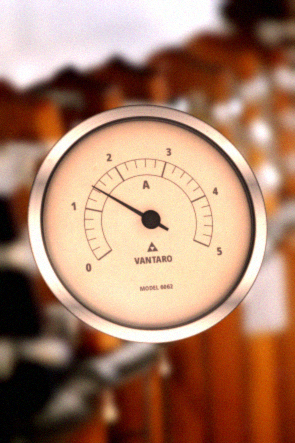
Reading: 1.4 (A)
